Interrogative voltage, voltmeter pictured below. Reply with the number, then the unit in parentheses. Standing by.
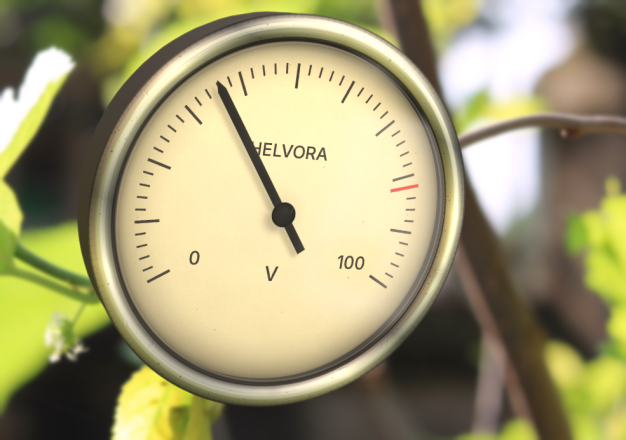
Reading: 36 (V)
